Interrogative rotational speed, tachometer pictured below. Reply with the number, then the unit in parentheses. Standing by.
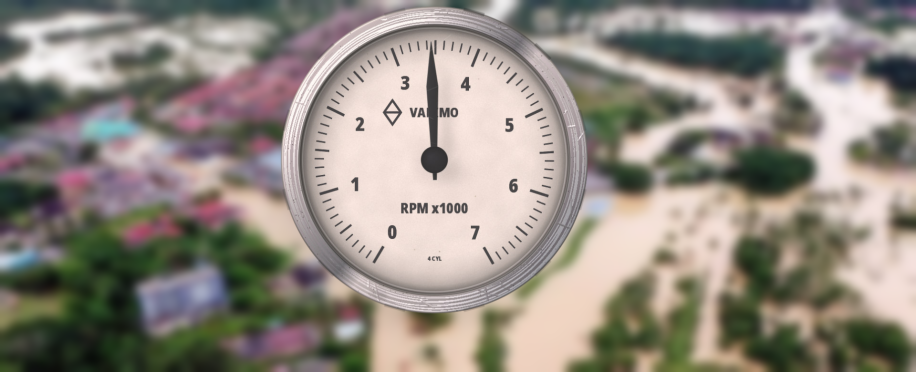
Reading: 3450 (rpm)
